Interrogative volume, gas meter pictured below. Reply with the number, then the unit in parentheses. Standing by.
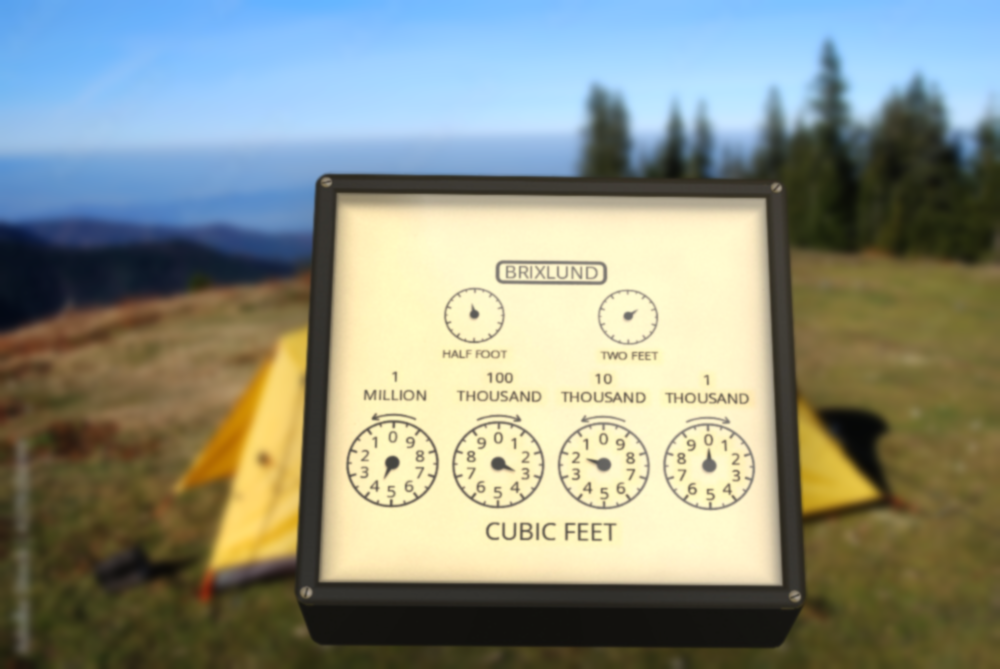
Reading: 432000 (ft³)
